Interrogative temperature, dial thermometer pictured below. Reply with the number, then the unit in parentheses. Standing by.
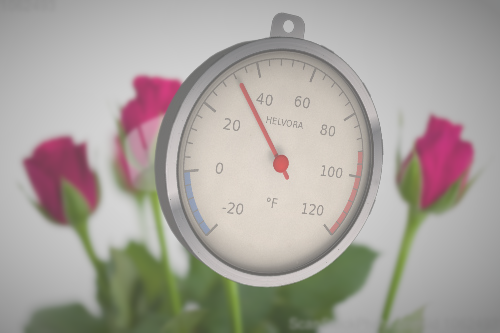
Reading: 32 (°F)
